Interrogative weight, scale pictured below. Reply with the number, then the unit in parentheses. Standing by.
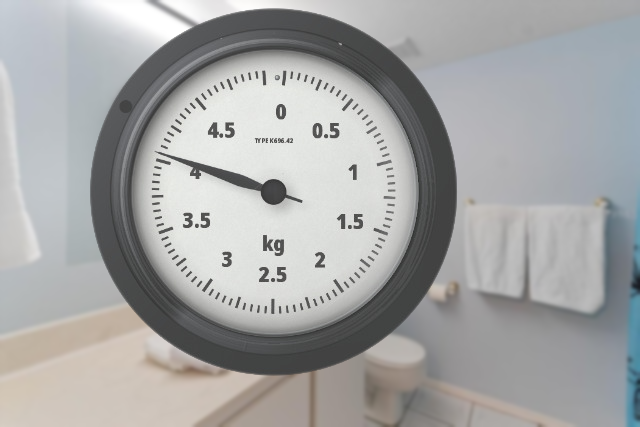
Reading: 4.05 (kg)
